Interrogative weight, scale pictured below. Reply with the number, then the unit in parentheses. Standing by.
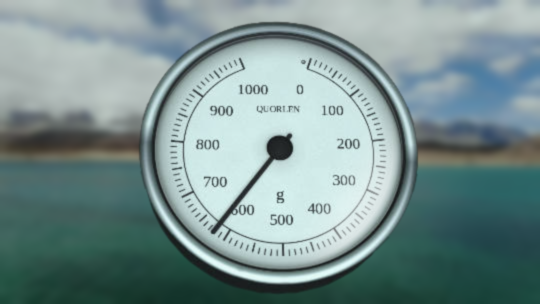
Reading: 620 (g)
